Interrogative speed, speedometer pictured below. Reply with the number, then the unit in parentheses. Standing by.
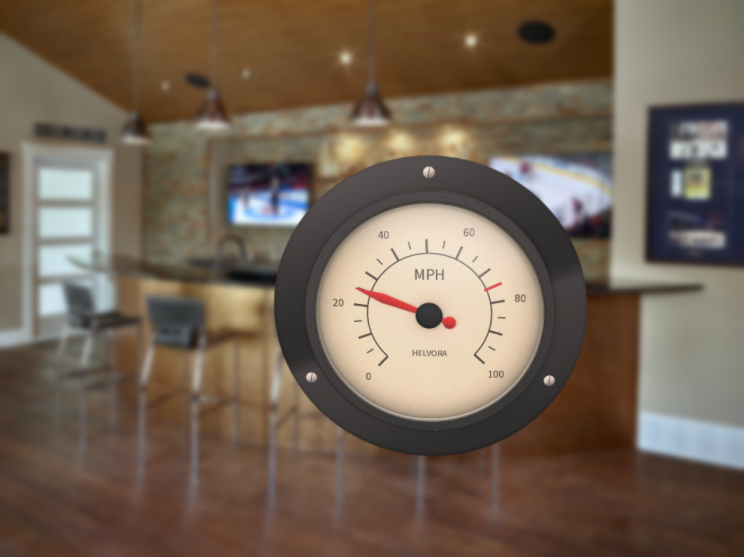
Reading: 25 (mph)
